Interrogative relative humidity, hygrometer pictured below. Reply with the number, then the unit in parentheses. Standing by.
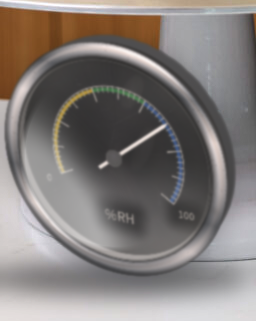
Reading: 70 (%)
